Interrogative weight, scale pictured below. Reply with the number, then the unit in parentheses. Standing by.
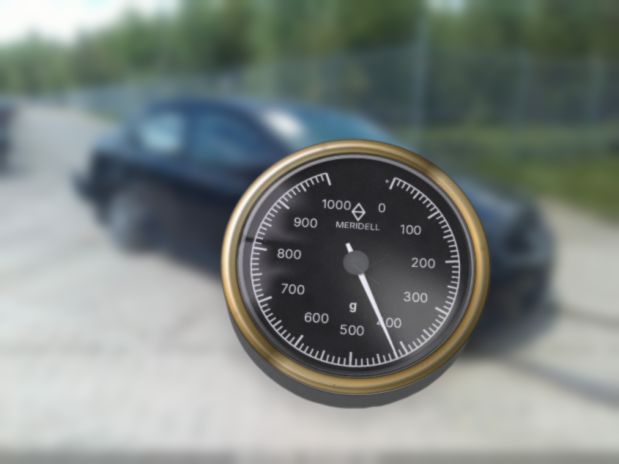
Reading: 420 (g)
